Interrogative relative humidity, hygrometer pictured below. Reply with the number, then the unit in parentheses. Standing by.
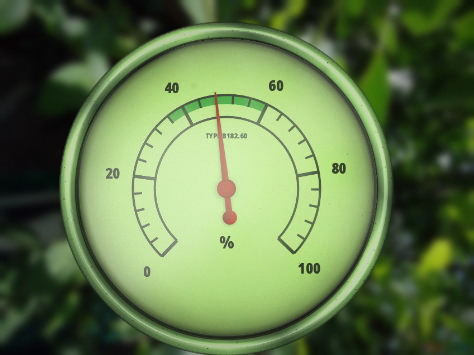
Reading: 48 (%)
